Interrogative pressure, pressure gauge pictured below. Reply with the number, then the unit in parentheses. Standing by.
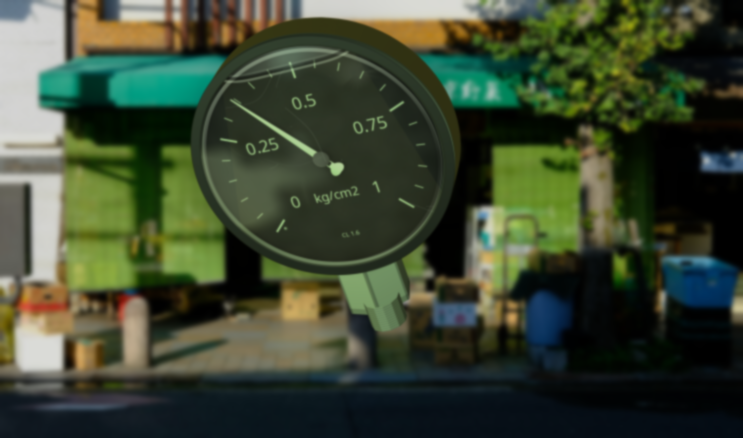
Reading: 0.35 (kg/cm²)
